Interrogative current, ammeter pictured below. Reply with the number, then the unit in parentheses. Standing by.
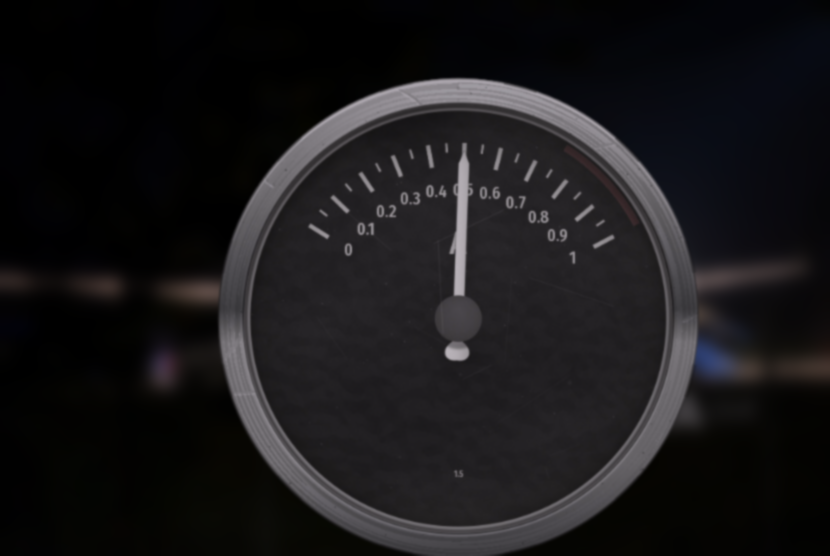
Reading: 0.5 (A)
